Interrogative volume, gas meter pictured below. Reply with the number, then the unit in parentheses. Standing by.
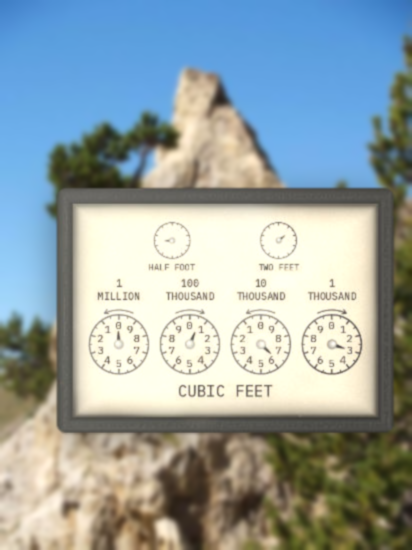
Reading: 6300 (ft³)
